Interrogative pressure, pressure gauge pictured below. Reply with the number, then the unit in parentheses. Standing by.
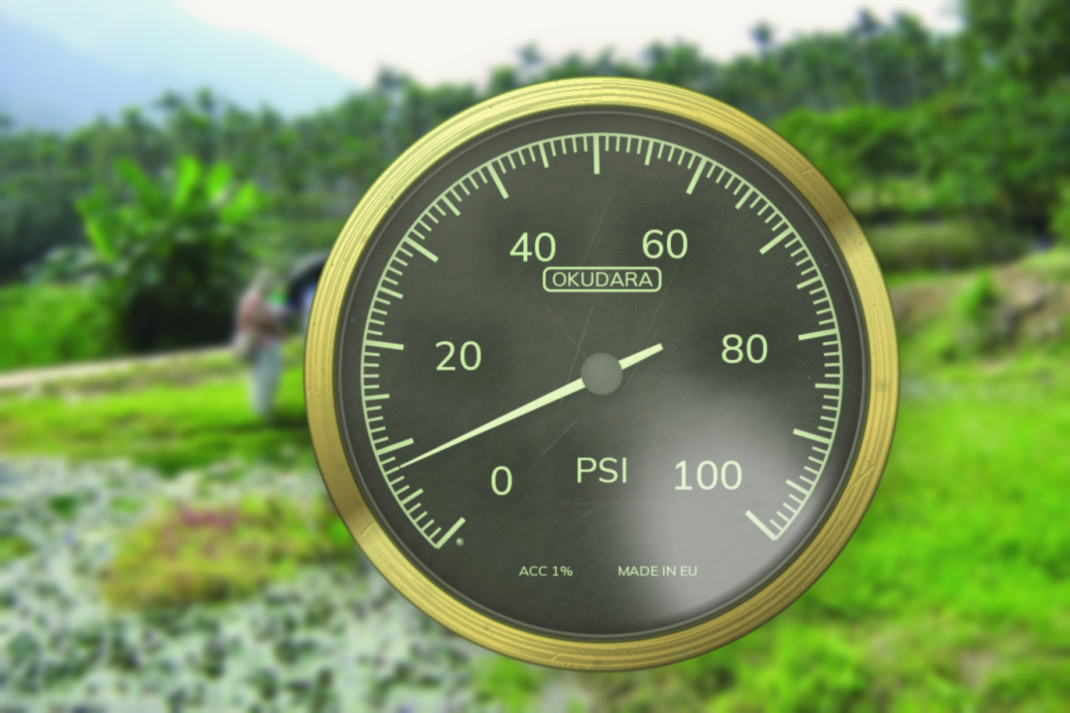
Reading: 8 (psi)
